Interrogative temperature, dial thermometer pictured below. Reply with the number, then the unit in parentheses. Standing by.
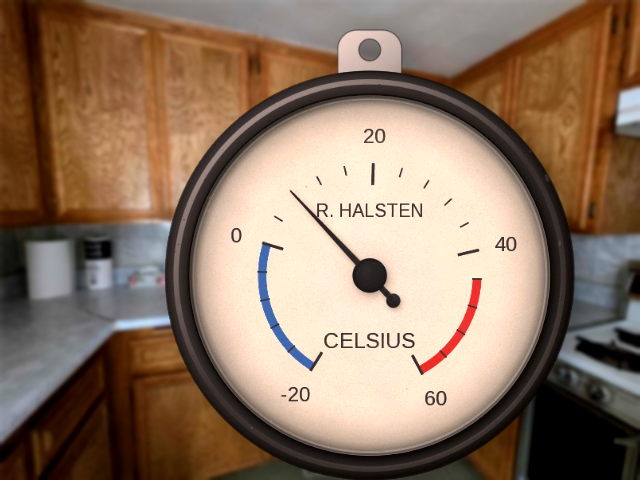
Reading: 8 (°C)
